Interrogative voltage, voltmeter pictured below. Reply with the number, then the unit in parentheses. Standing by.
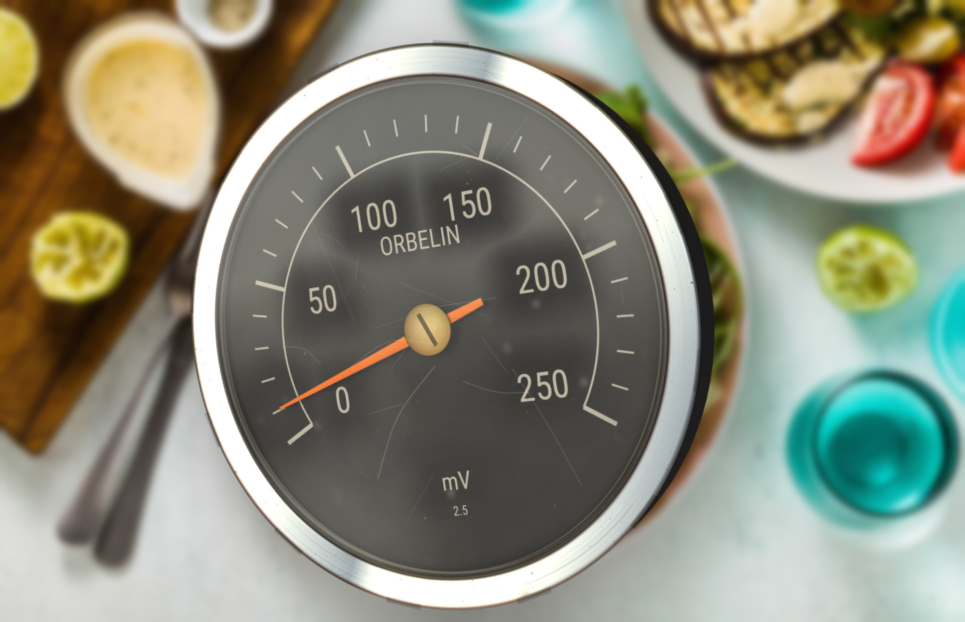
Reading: 10 (mV)
